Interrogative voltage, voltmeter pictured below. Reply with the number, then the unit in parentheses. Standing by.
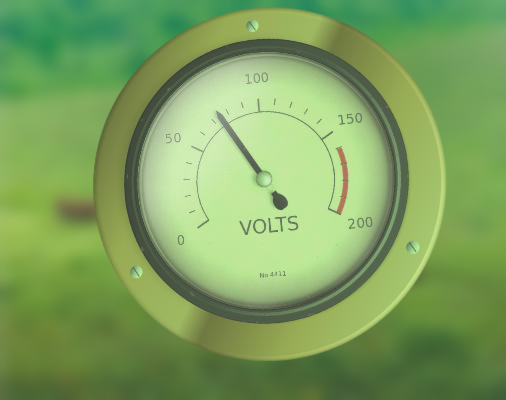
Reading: 75 (V)
